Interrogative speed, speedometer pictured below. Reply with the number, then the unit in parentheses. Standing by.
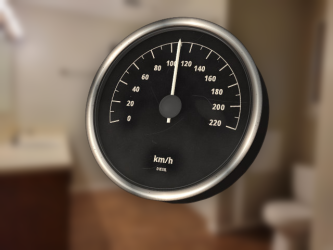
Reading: 110 (km/h)
